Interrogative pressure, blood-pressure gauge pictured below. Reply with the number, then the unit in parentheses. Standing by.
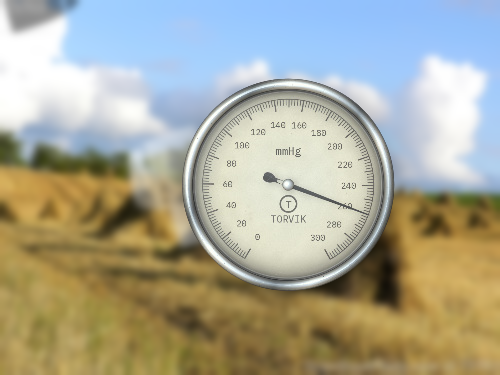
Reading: 260 (mmHg)
